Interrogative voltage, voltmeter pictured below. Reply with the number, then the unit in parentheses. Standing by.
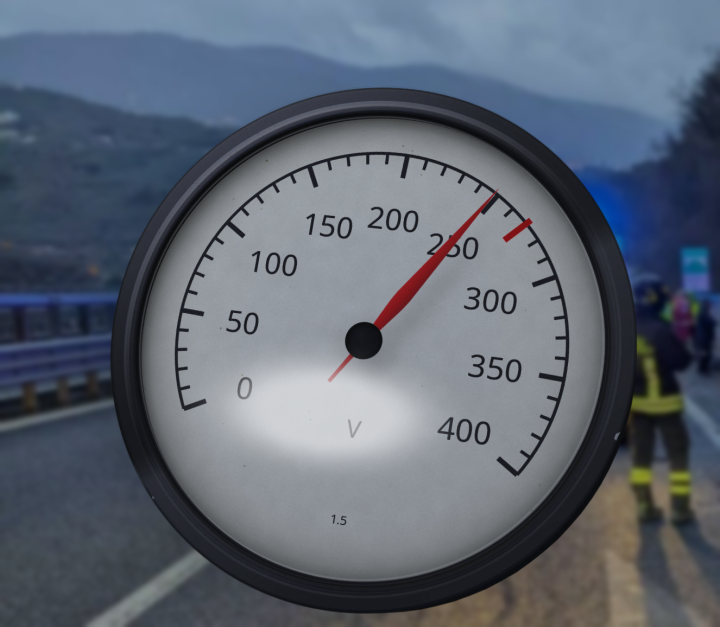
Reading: 250 (V)
